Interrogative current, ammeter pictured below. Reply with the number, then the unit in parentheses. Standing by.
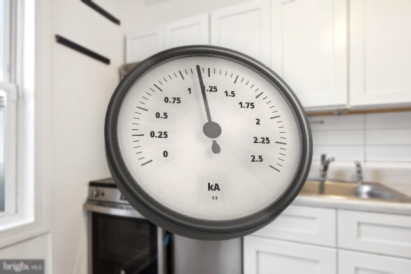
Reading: 1.15 (kA)
